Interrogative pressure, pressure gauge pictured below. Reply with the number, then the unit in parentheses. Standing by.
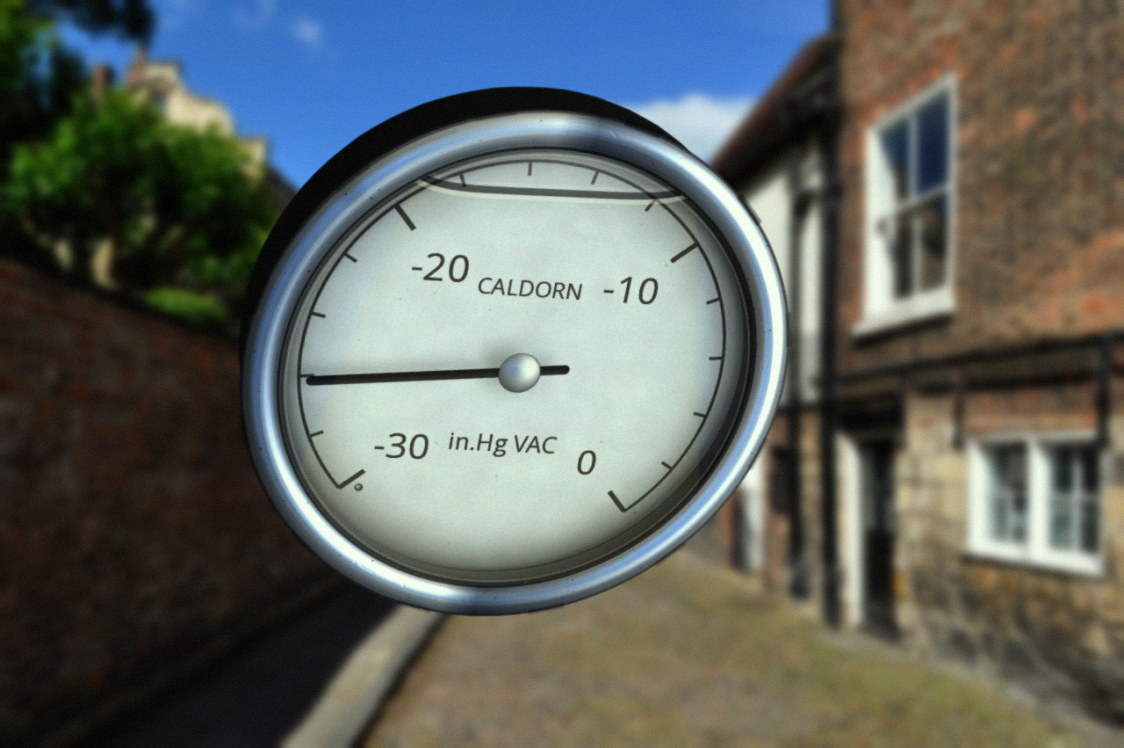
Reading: -26 (inHg)
